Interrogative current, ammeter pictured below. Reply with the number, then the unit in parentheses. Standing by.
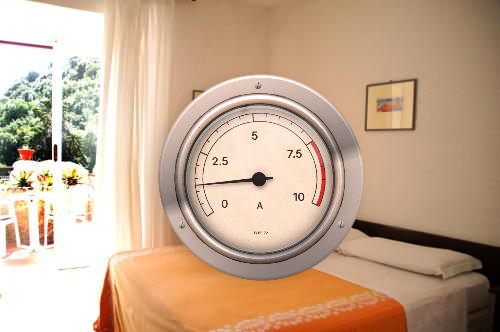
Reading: 1.25 (A)
